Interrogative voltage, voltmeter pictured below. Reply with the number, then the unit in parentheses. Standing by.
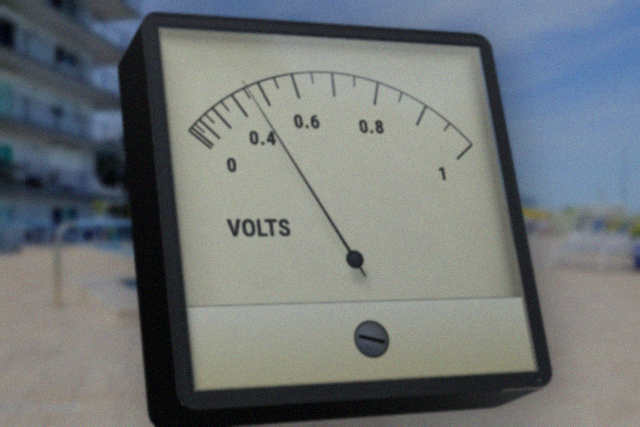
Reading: 0.45 (V)
